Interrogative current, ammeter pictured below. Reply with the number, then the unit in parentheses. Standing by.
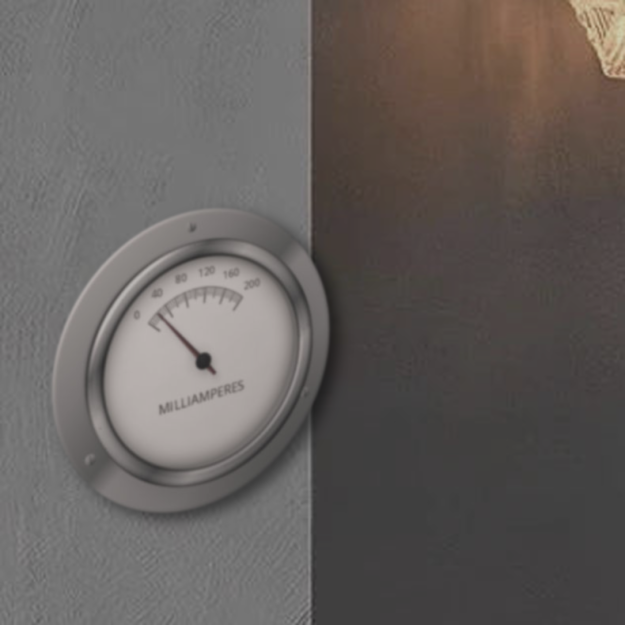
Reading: 20 (mA)
